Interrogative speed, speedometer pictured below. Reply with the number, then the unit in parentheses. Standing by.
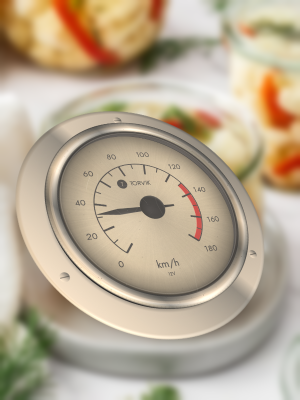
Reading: 30 (km/h)
